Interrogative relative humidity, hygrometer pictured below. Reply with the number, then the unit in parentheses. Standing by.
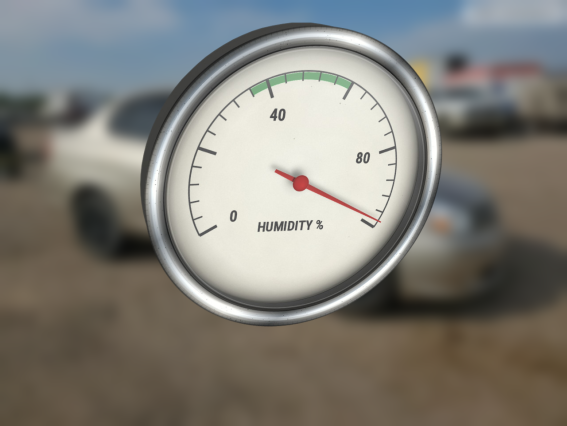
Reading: 98 (%)
